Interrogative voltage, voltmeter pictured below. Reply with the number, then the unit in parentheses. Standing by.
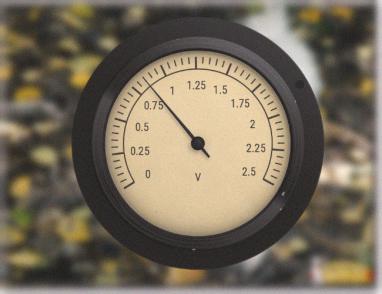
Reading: 0.85 (V)
